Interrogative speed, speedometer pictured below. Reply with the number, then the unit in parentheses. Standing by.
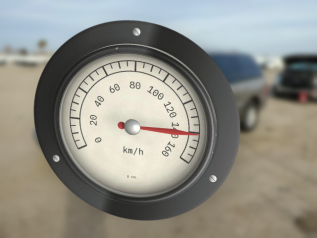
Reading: 140 (km/h)
